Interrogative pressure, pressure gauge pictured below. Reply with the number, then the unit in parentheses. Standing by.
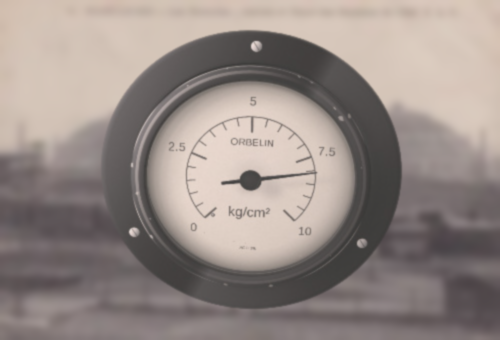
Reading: 8 (kg/cm²)
